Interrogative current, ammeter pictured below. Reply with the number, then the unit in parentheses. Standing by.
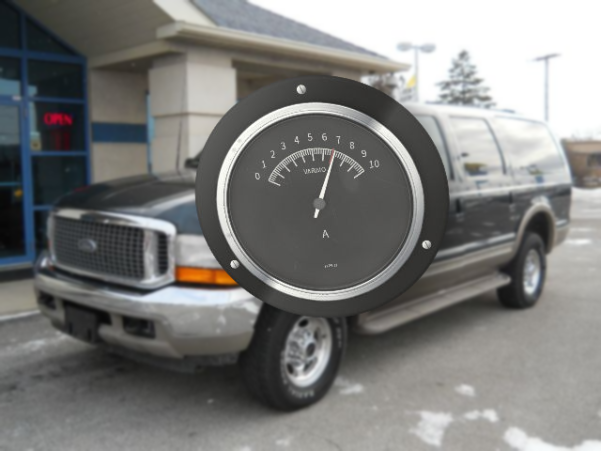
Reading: 7 (A)
